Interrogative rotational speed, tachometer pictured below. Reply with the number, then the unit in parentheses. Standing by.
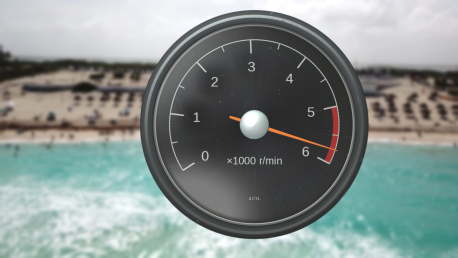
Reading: 5750 (rpm)
